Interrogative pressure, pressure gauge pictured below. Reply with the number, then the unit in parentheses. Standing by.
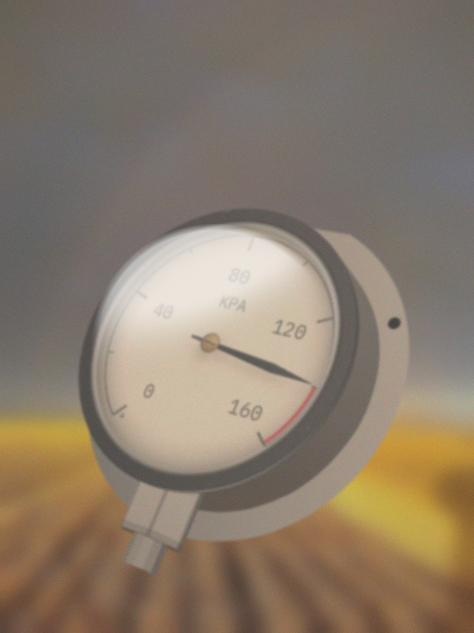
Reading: 140 (kPa)
